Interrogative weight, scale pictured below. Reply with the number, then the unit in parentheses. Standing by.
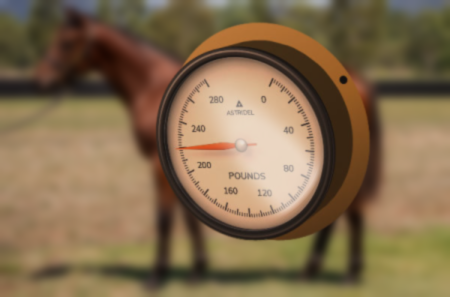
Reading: 220 (lb)
